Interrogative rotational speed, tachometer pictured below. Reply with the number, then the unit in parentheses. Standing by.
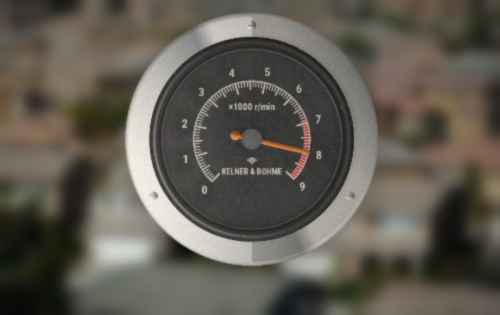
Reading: 8000 (rpm)
